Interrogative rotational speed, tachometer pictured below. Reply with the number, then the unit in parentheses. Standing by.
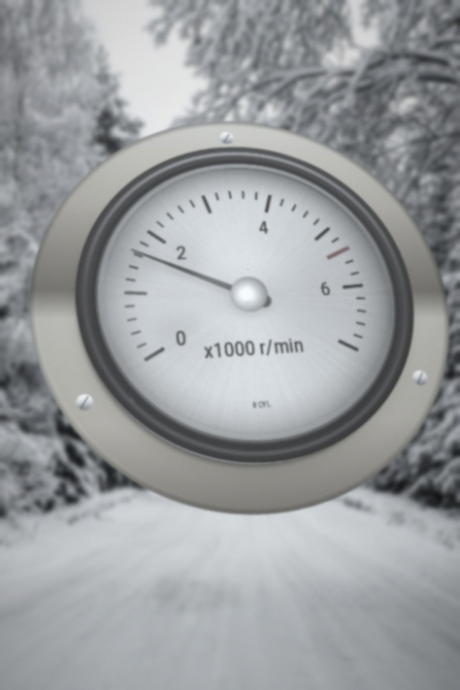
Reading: 1600 (rpm)
